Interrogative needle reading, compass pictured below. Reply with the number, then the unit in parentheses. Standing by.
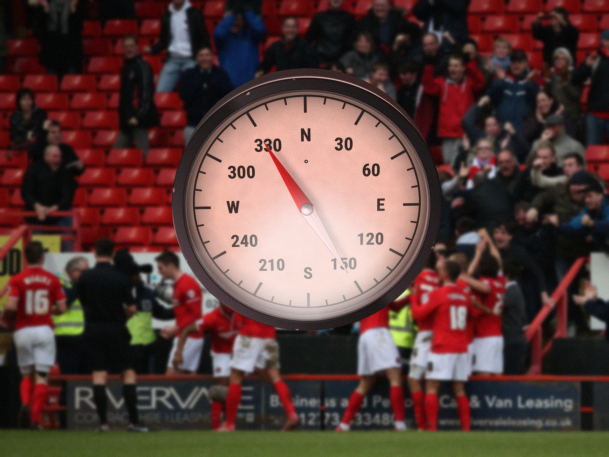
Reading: 330 (°)
